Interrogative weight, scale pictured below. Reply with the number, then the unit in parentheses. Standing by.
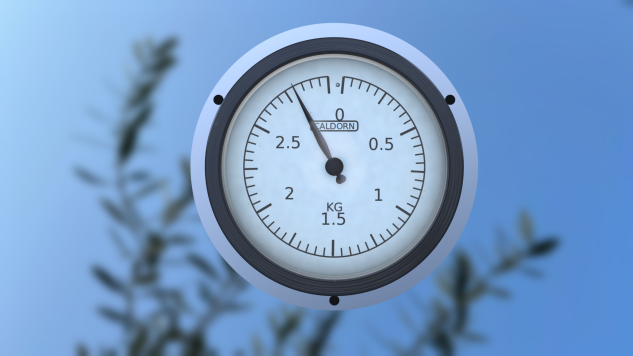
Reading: 2.8 (kg)
